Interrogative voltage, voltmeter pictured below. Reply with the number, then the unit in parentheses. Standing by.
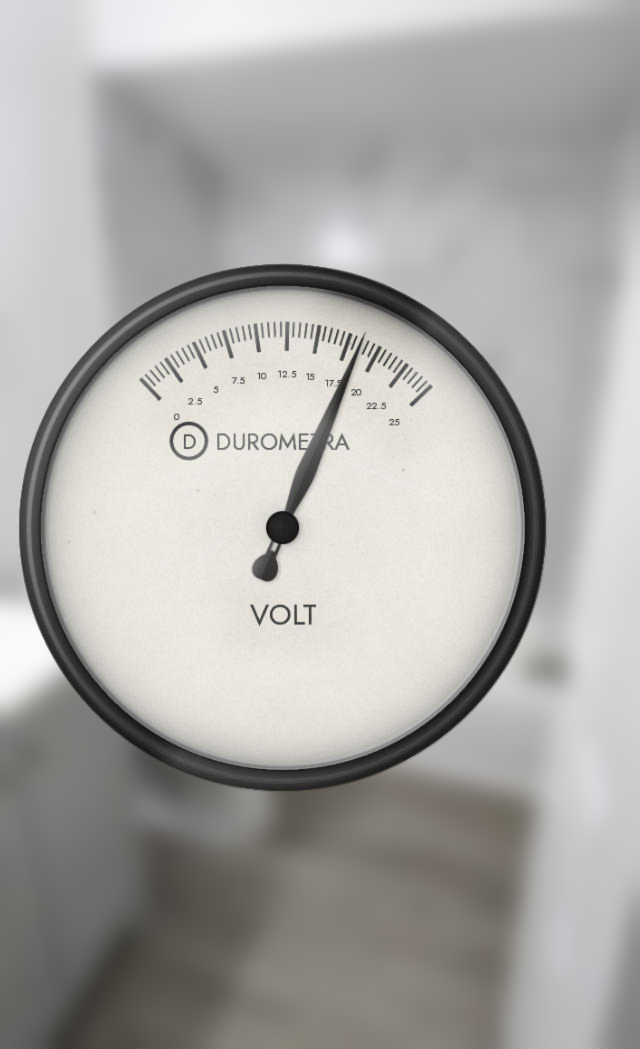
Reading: 18.5 (V)
